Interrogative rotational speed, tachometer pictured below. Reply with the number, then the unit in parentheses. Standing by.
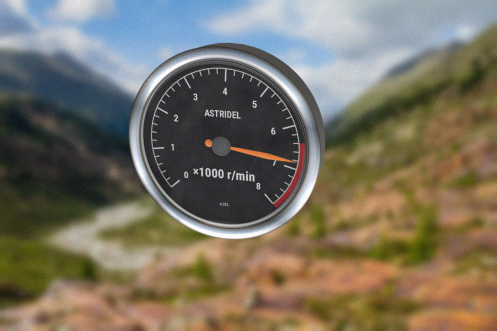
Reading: 6800 (rpm)
